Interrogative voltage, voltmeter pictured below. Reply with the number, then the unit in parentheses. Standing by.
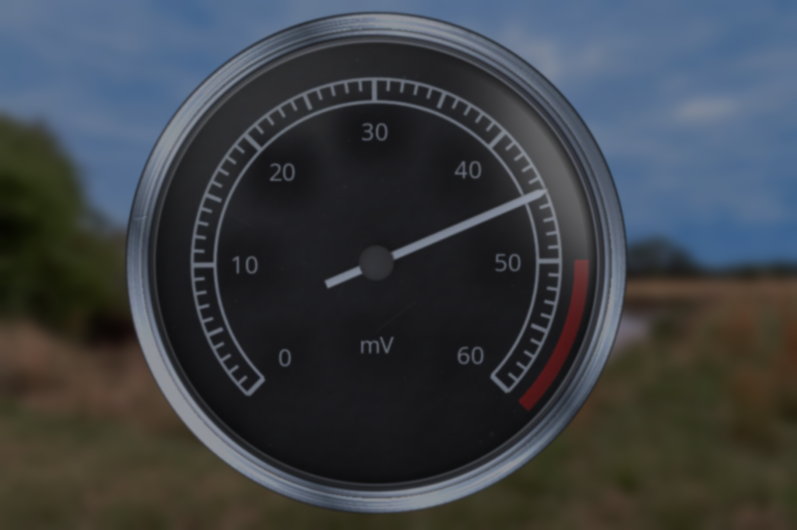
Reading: 45 (mV)
